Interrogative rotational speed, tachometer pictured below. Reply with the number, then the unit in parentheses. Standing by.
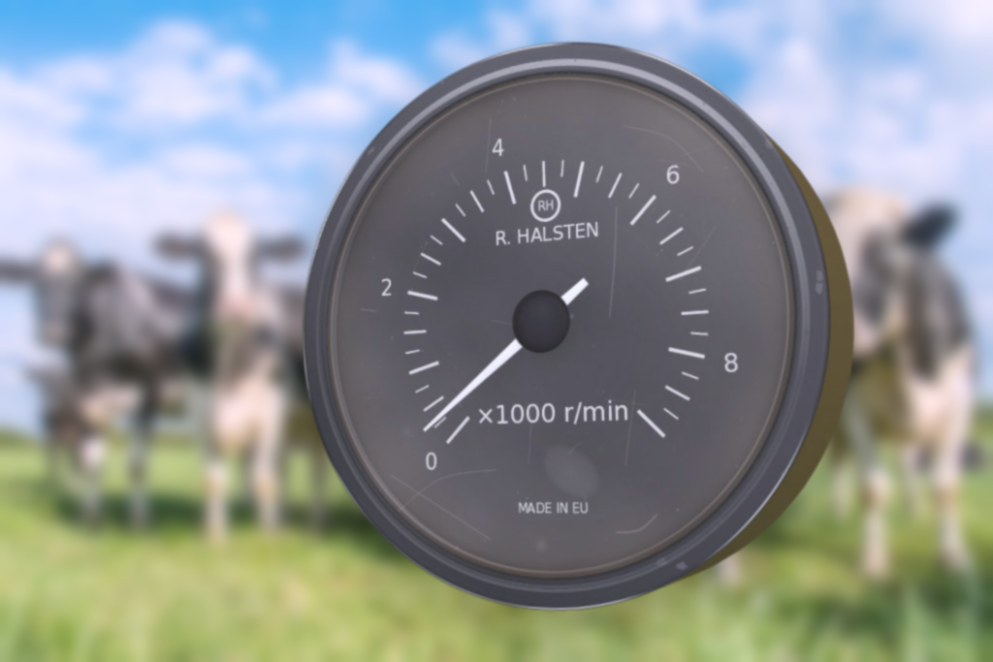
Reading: 250 (rpm)
